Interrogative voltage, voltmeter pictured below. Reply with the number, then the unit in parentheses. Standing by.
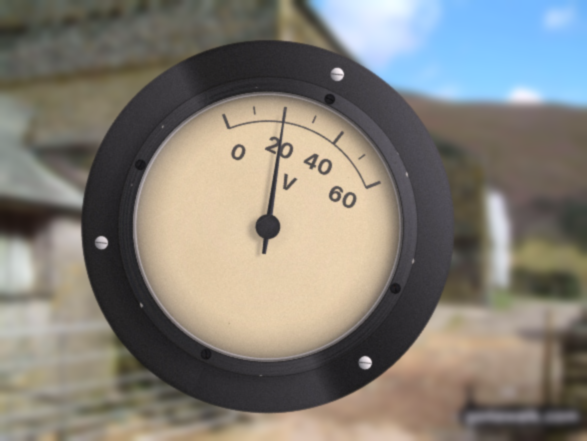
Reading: 20 (V)
